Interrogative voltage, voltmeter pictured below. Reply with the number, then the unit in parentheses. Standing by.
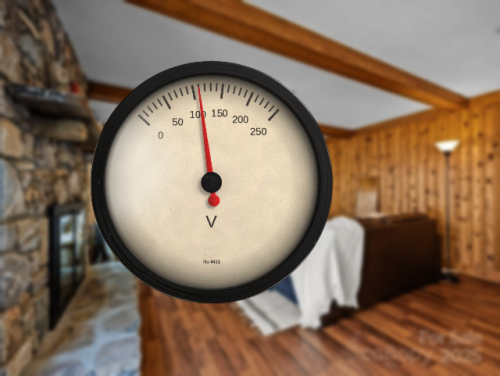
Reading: 110 (V)
